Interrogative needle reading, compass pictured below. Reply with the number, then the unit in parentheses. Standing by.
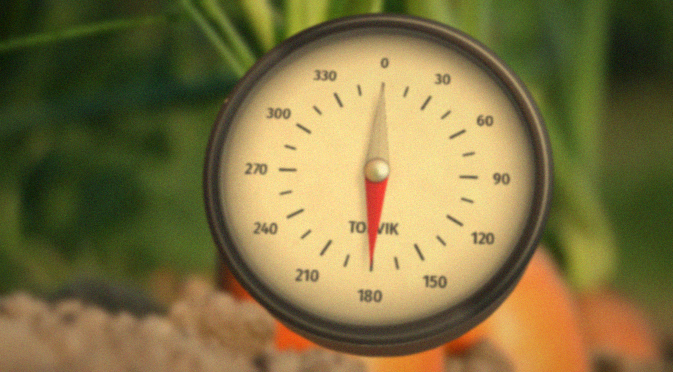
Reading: 180 (°)
